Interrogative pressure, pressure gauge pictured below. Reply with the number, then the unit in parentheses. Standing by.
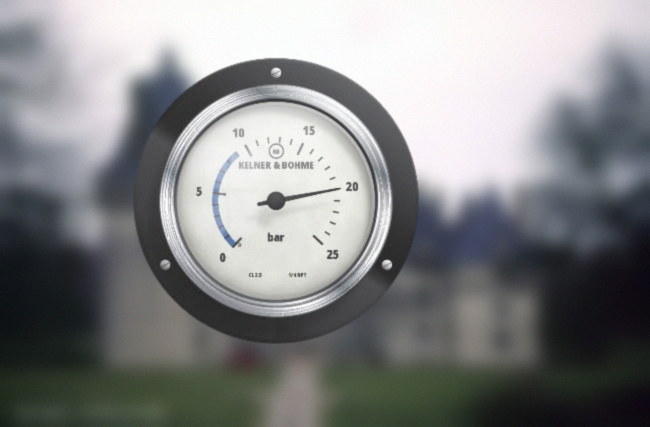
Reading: 20 (bar)
